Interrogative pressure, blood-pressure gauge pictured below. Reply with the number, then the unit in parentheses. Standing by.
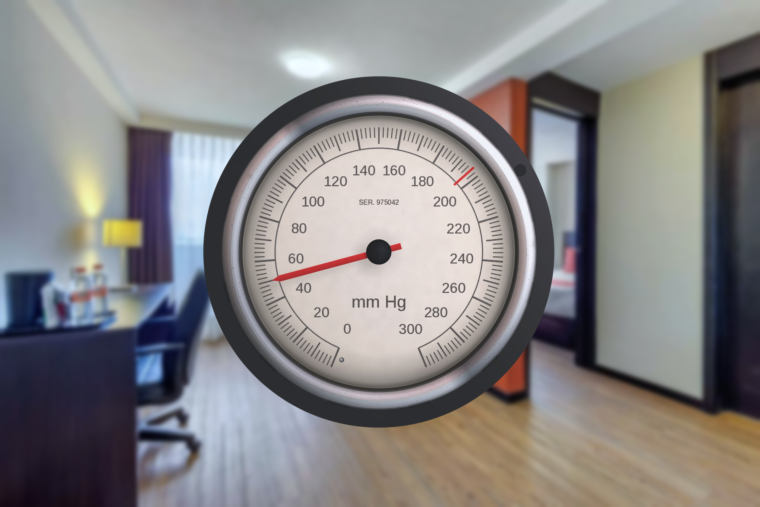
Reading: 50 (mmHg)
